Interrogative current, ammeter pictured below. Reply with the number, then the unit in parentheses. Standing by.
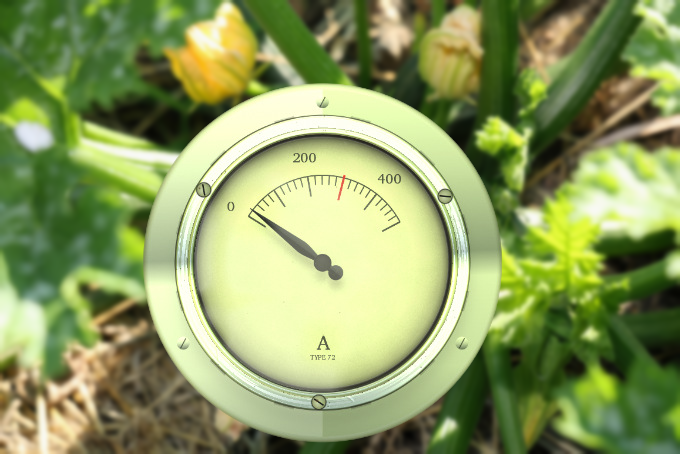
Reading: 20 (A)
